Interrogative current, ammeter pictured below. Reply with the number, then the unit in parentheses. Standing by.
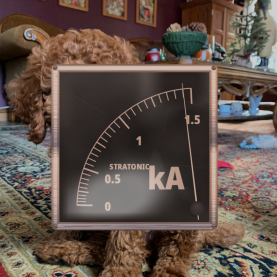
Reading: 1.45 (kA)
